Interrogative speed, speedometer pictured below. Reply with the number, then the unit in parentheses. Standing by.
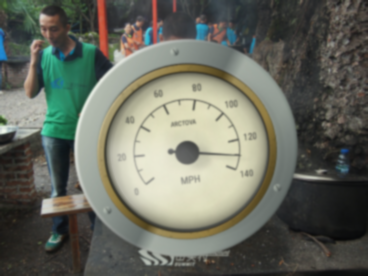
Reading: 130 (mph)
